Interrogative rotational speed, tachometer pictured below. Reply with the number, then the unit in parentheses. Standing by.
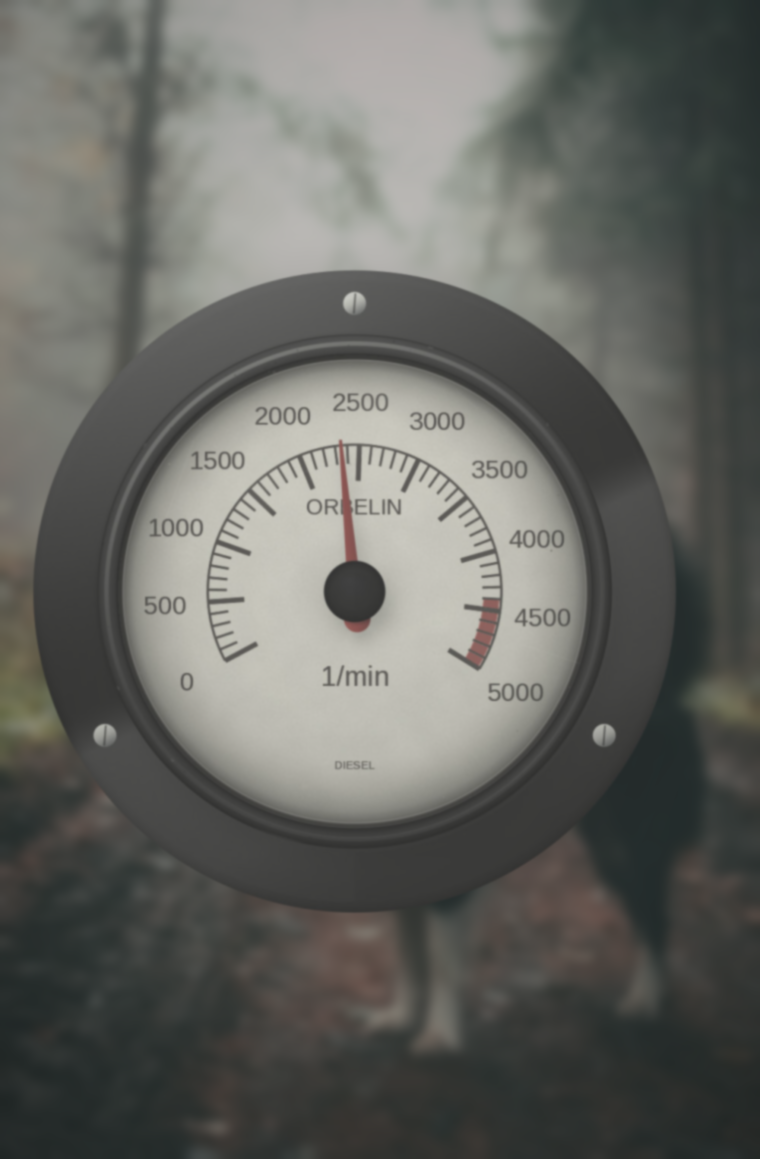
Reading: 2350 (rpm)
